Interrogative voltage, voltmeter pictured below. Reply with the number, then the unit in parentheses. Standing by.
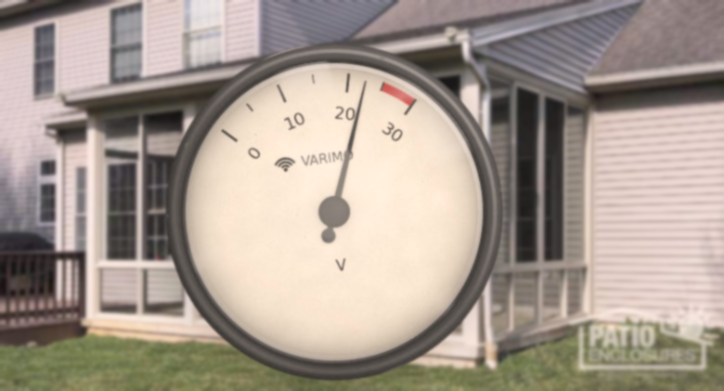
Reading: 22.5 (V)
